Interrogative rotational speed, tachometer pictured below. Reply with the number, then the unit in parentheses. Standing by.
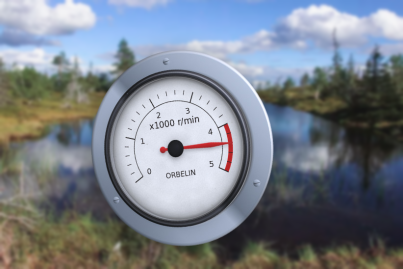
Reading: 4400 (rpm)
